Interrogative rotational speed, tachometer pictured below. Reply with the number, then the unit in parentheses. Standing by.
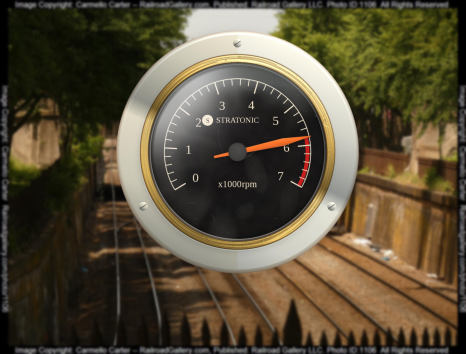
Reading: 5800 (rpm)
